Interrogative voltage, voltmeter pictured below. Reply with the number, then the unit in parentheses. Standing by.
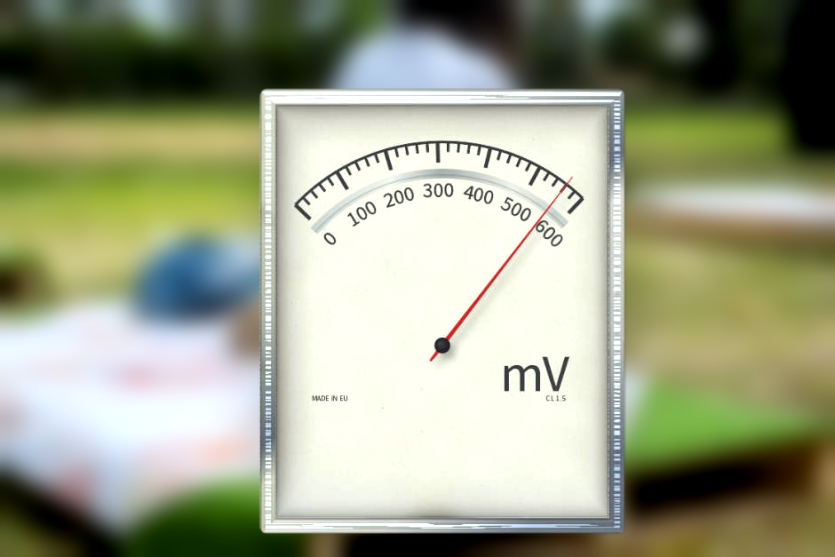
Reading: 560 (mV)
